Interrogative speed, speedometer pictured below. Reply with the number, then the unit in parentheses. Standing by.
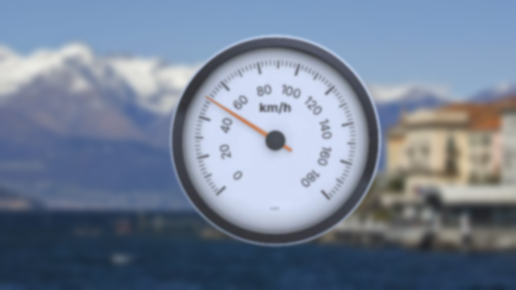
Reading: 50 (km/h)
